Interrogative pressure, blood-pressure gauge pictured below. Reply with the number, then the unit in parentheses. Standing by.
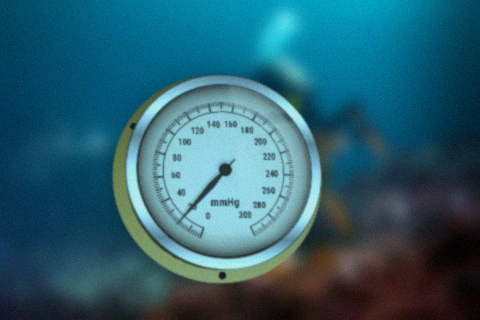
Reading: 20 (mmHg)
